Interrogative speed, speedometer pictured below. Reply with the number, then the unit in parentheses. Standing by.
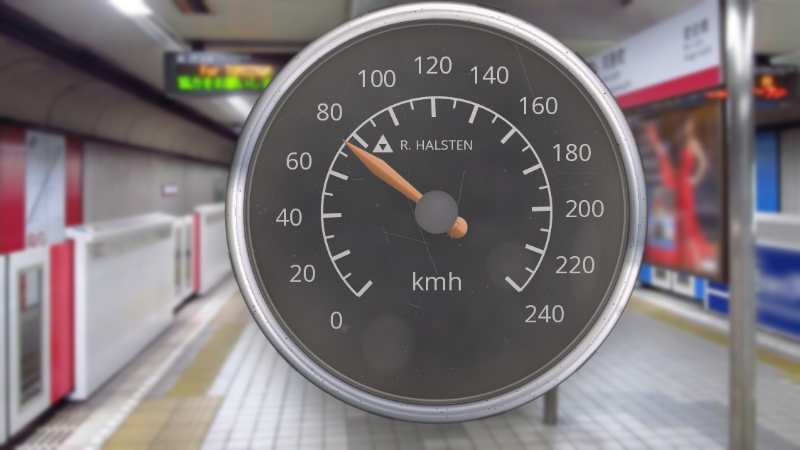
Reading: 75 (km/h)
